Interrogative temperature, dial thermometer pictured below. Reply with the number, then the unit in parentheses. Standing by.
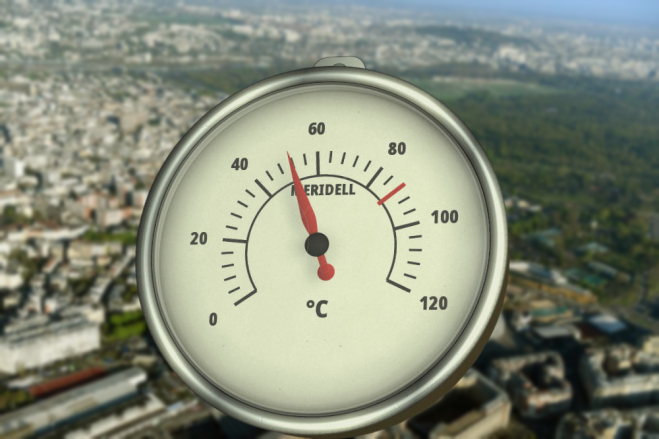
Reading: 52 (°C)
